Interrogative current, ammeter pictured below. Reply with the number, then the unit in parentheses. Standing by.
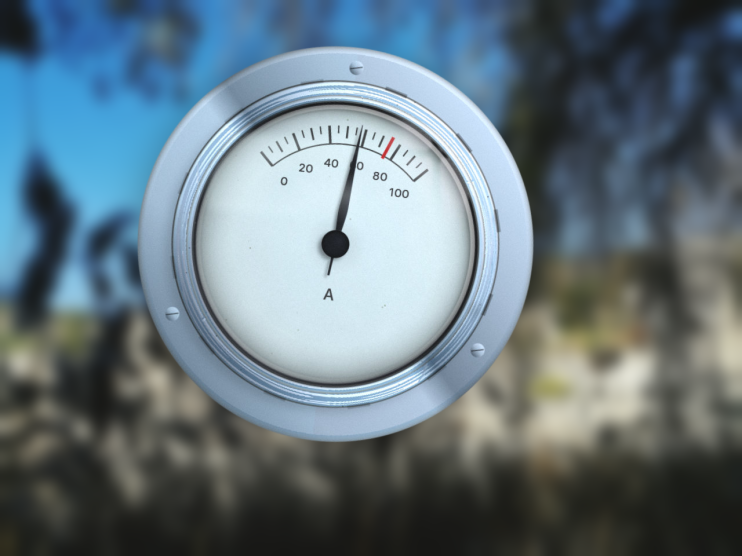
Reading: 57.5 (A)
